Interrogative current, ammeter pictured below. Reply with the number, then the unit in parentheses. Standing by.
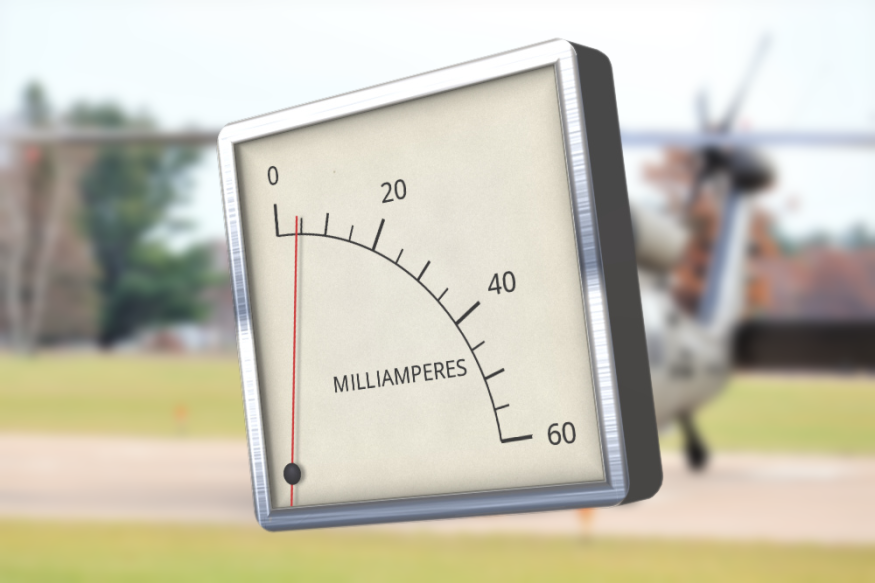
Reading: 5 (mA)
